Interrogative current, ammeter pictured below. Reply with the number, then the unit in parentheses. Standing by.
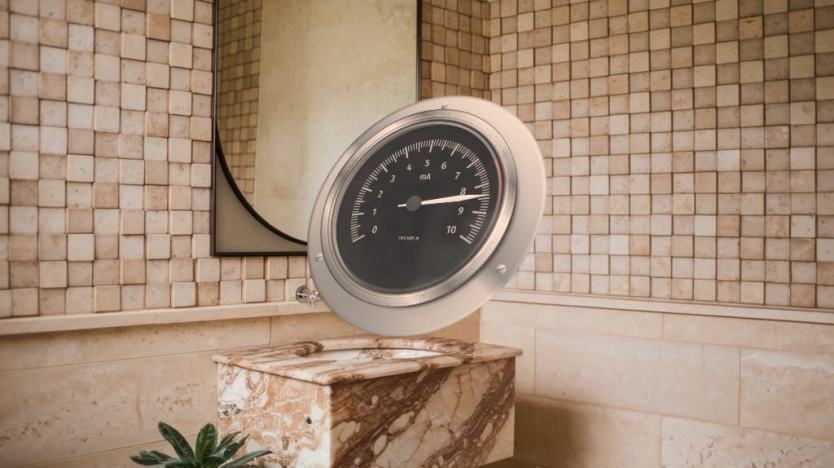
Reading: 8.5 (mA)
